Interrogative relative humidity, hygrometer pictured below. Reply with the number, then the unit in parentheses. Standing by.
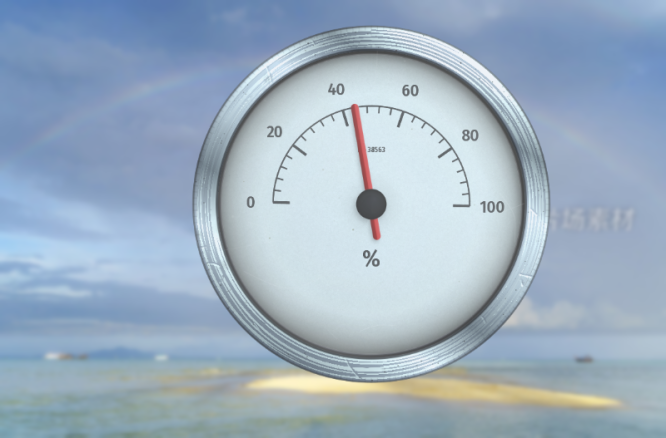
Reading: 44 (%)
